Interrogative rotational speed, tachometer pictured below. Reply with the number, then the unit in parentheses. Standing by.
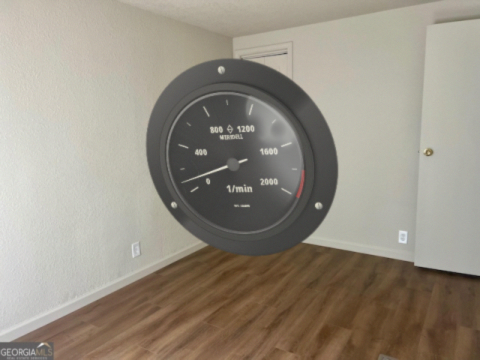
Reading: 100 (rpm)
